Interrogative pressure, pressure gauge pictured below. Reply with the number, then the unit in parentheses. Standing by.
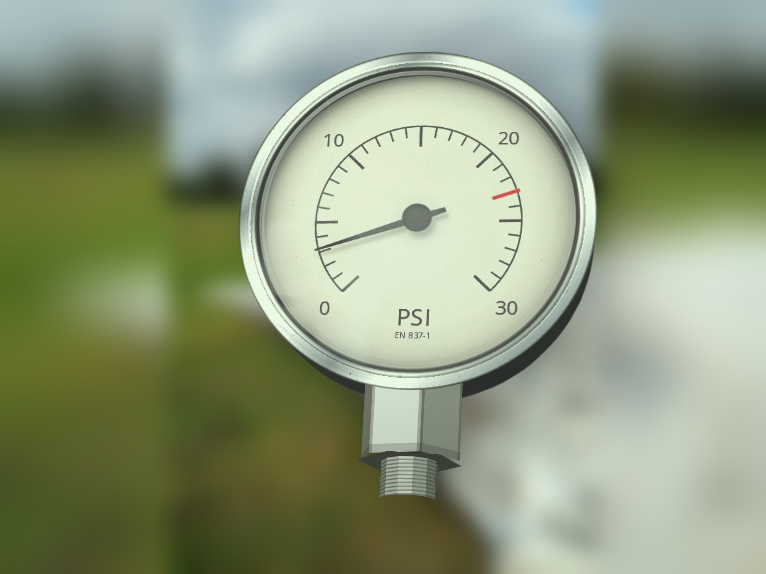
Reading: 3 (psi)
